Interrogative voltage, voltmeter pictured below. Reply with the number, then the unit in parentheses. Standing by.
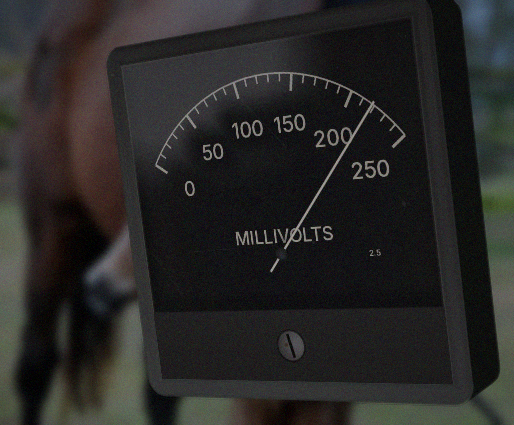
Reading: 220 (mV)
